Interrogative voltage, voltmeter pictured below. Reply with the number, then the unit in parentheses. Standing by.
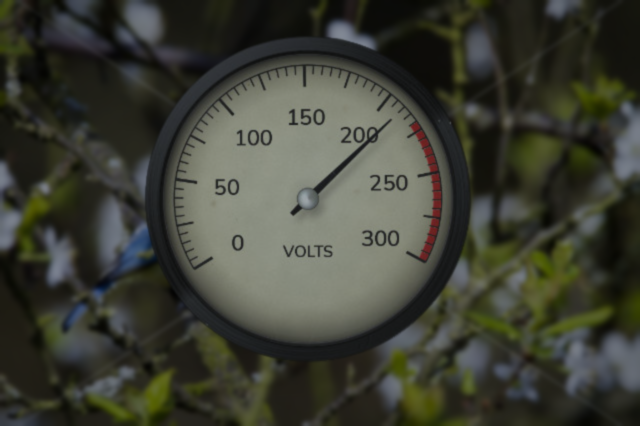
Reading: 210 (V)
